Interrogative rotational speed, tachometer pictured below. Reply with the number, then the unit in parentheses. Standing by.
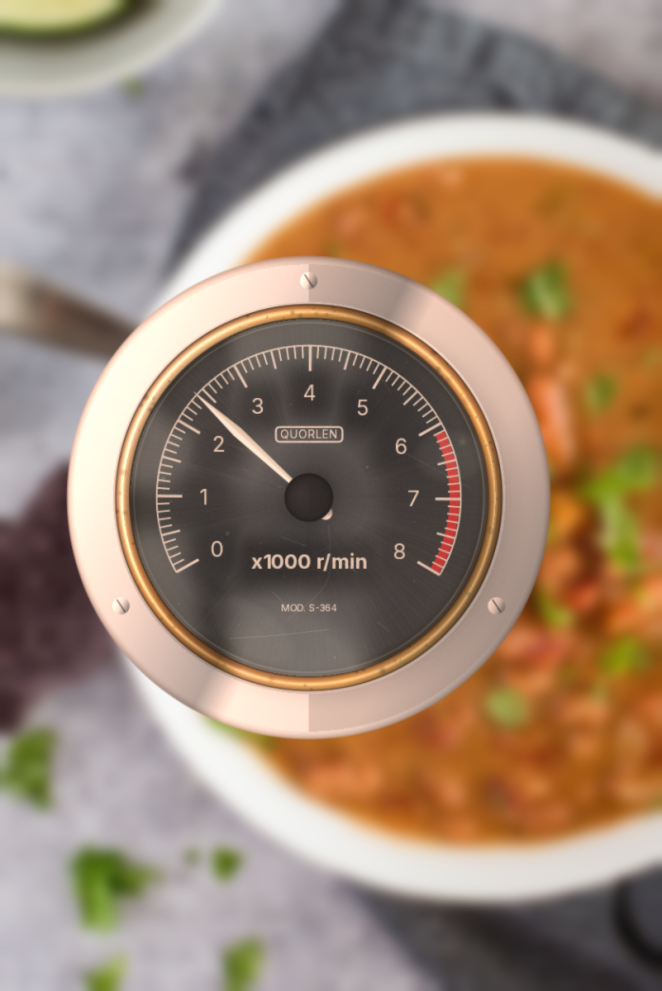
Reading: 2400 (rpm)
